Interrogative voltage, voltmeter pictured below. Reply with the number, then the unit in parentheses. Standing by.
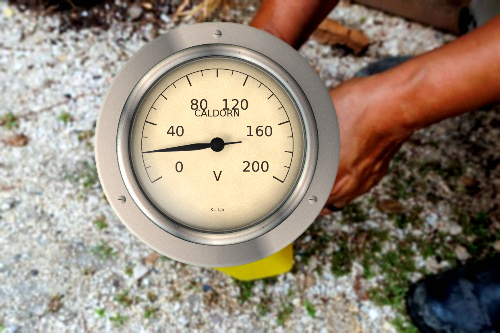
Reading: 20 (V)
